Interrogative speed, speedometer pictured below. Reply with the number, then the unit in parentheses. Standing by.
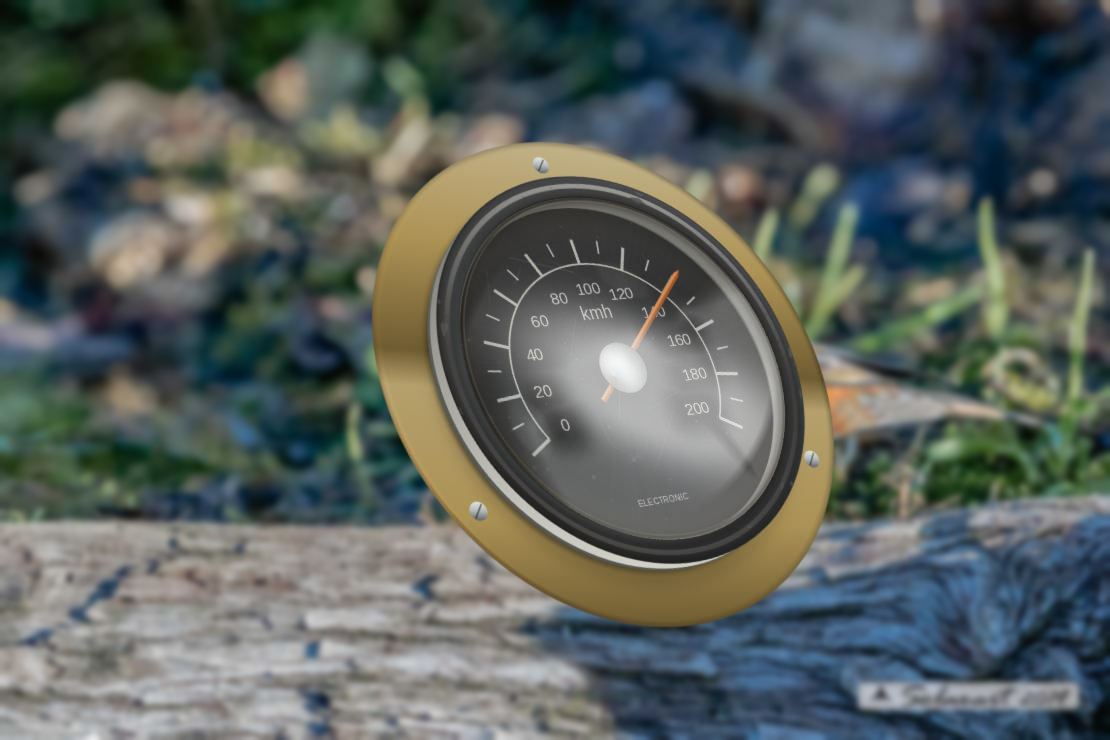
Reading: 140 (km/h)
